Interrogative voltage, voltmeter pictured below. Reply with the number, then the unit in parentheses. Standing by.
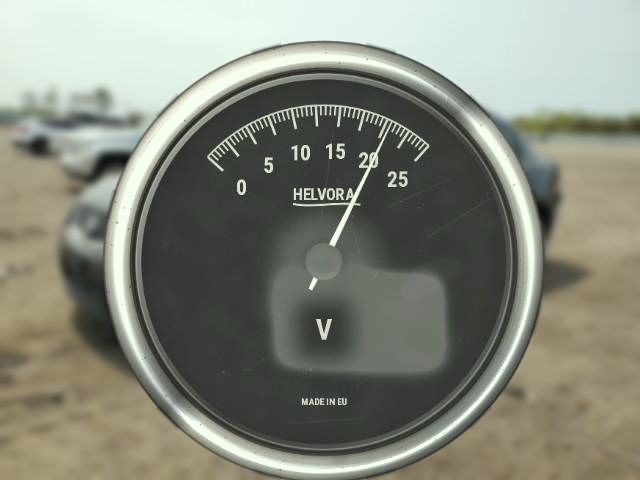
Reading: 20.5 (V)
